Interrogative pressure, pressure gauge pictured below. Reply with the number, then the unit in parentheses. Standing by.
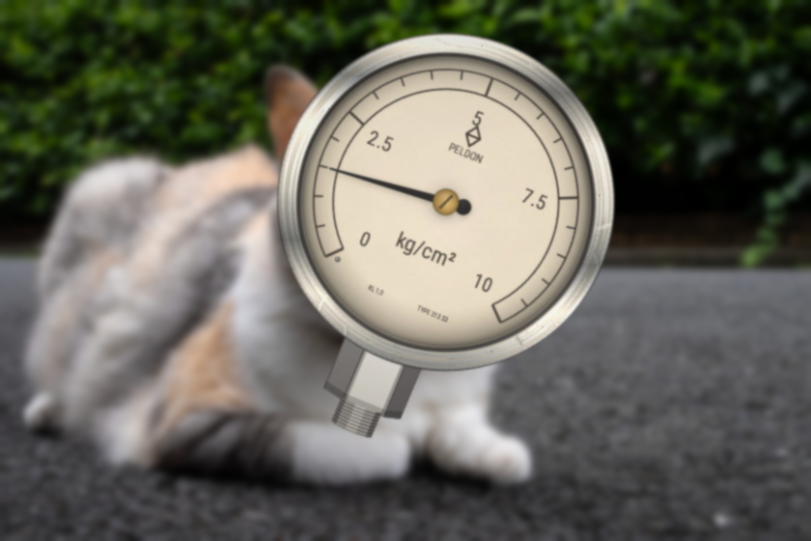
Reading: 1.5 (kg/cm²)
